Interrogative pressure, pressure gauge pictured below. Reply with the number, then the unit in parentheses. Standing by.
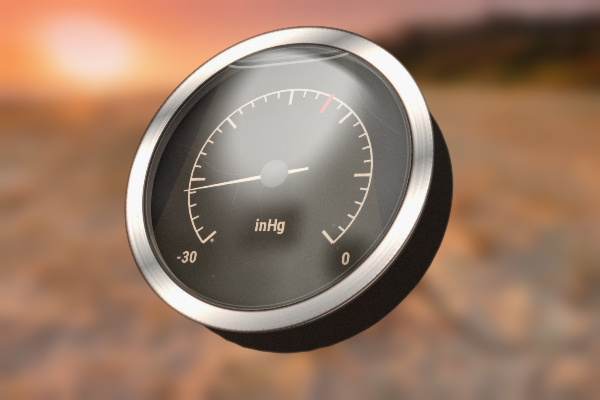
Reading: -26 (inHg)
